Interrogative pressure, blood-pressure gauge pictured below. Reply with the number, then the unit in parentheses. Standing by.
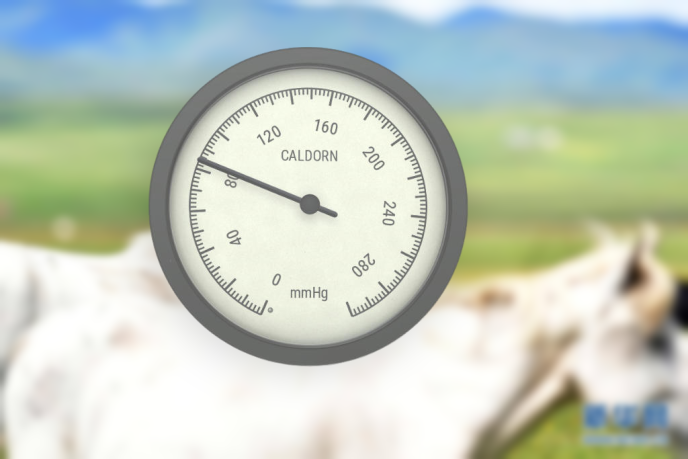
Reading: 84 (mmHg)
